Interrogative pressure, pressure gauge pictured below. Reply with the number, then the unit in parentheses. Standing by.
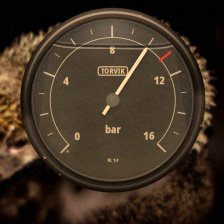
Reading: 10 (bar)
